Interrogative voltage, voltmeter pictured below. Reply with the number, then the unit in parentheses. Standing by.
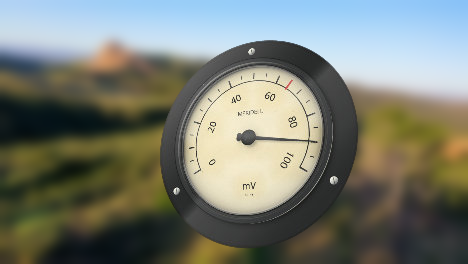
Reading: 90 (mV)
